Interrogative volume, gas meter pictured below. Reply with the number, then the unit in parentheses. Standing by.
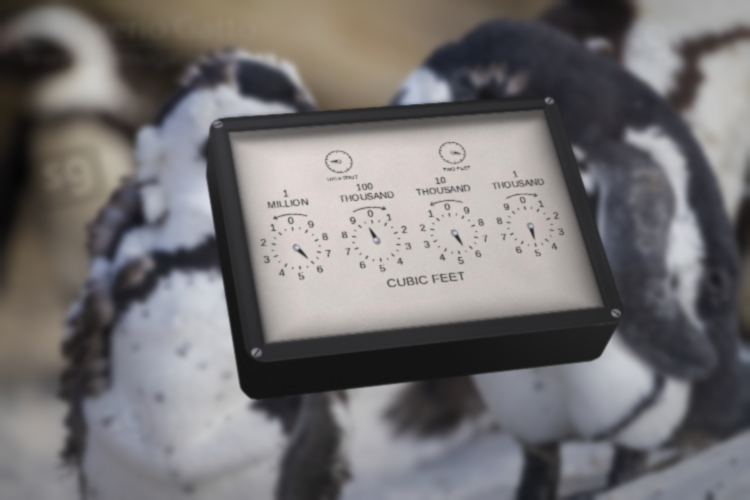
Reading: 595500 (ft³)
